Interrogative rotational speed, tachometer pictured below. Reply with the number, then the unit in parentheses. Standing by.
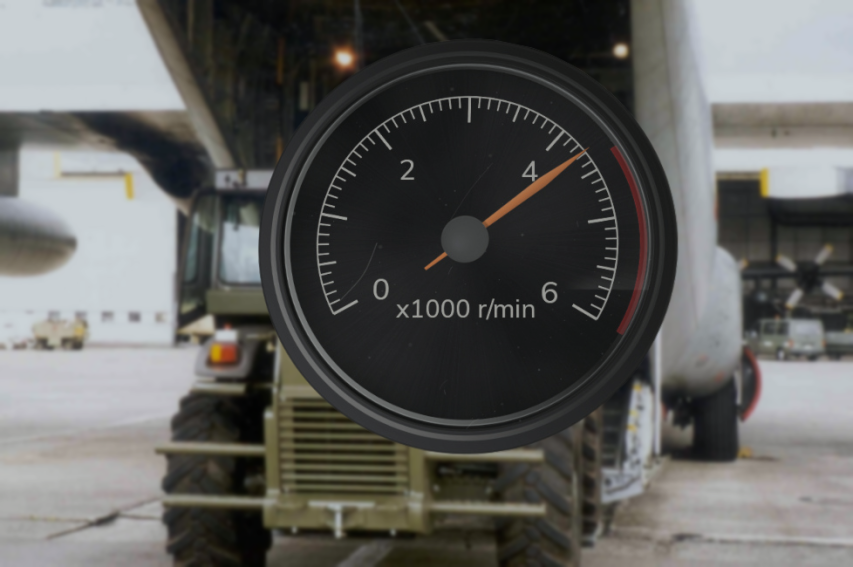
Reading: 4300 (rpm)
